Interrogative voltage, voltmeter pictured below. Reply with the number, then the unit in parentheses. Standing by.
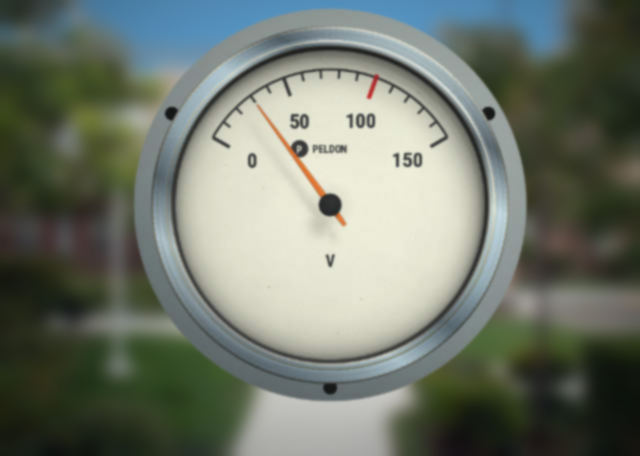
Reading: 30 (V)
